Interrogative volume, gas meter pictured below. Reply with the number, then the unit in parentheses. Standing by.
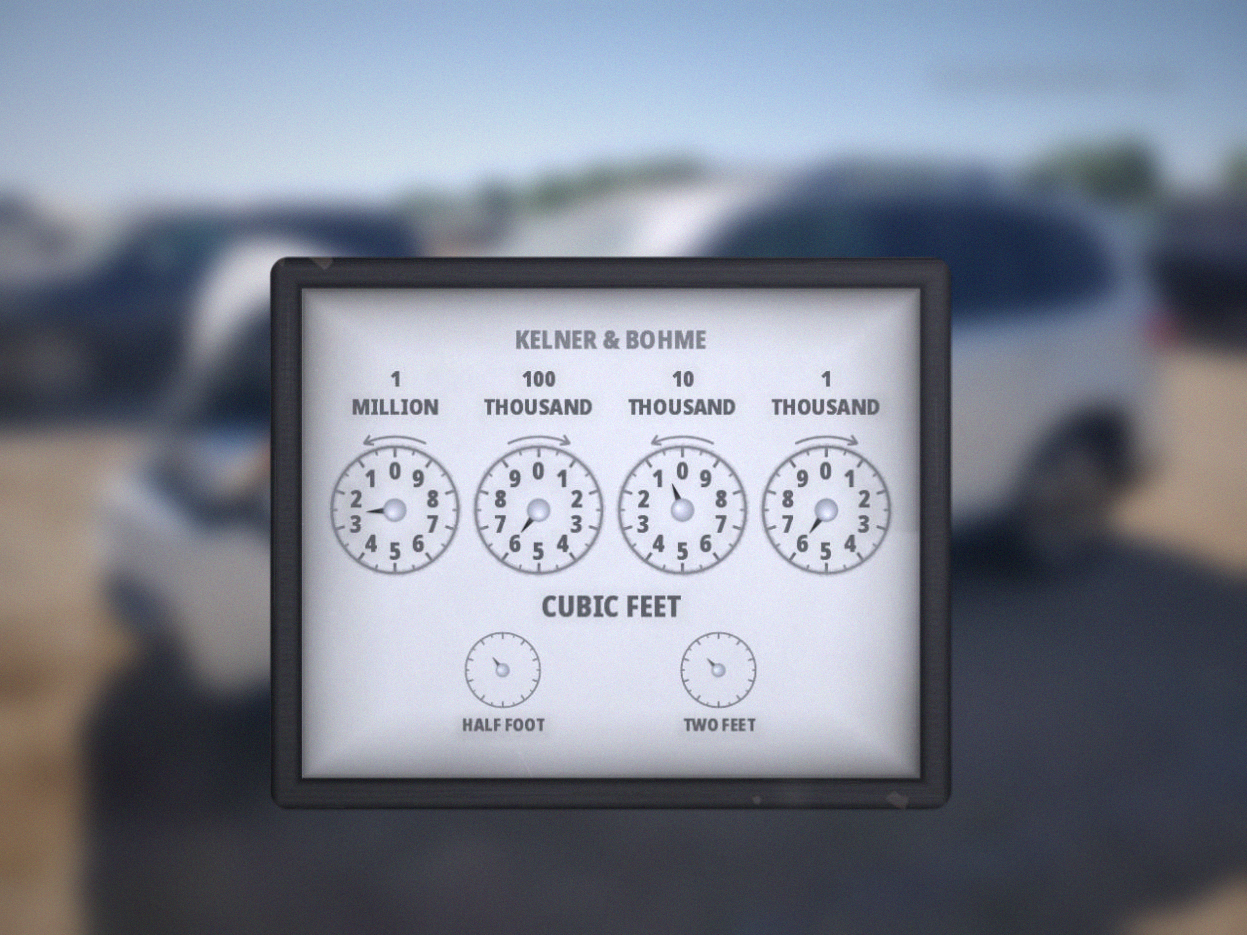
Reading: 260600 (ft³)
